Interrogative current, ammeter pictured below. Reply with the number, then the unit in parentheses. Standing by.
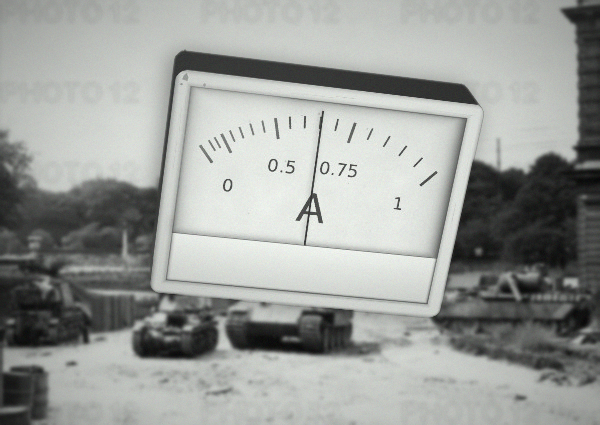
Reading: 0.65 (A)
